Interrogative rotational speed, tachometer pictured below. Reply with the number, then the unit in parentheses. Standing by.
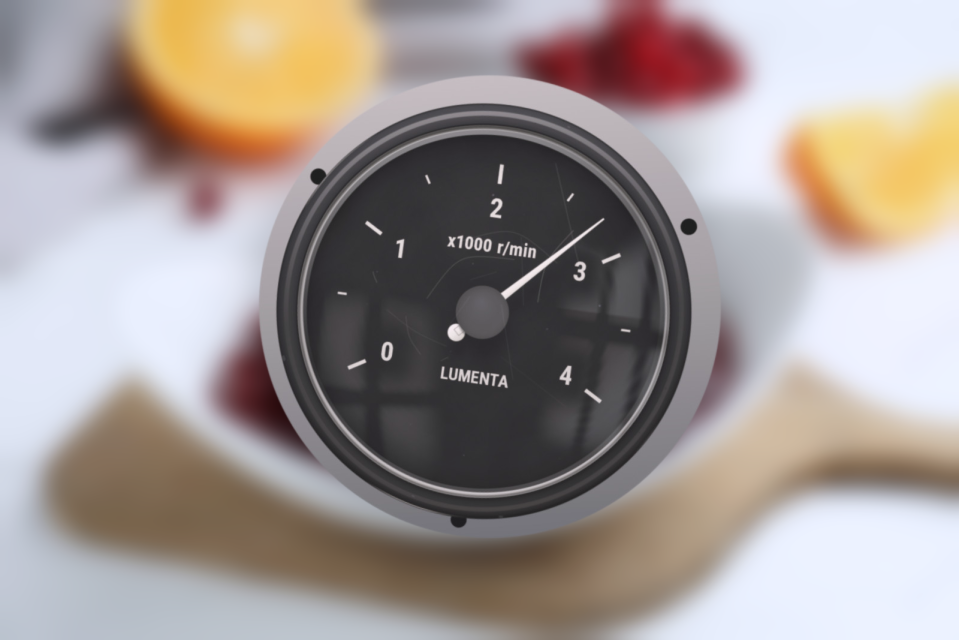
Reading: 2750 (rpm)
